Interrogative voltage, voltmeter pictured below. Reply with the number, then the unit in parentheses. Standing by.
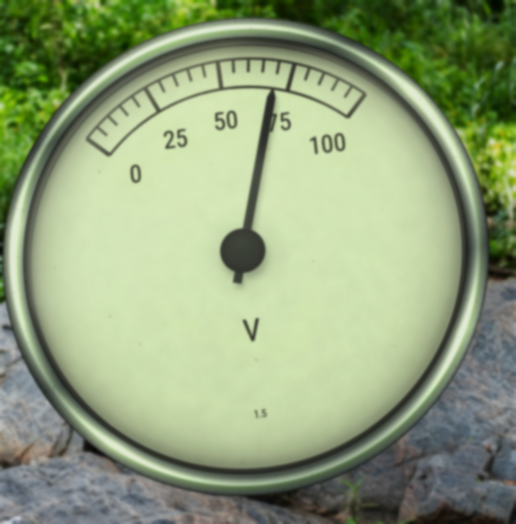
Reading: 70 (V)
